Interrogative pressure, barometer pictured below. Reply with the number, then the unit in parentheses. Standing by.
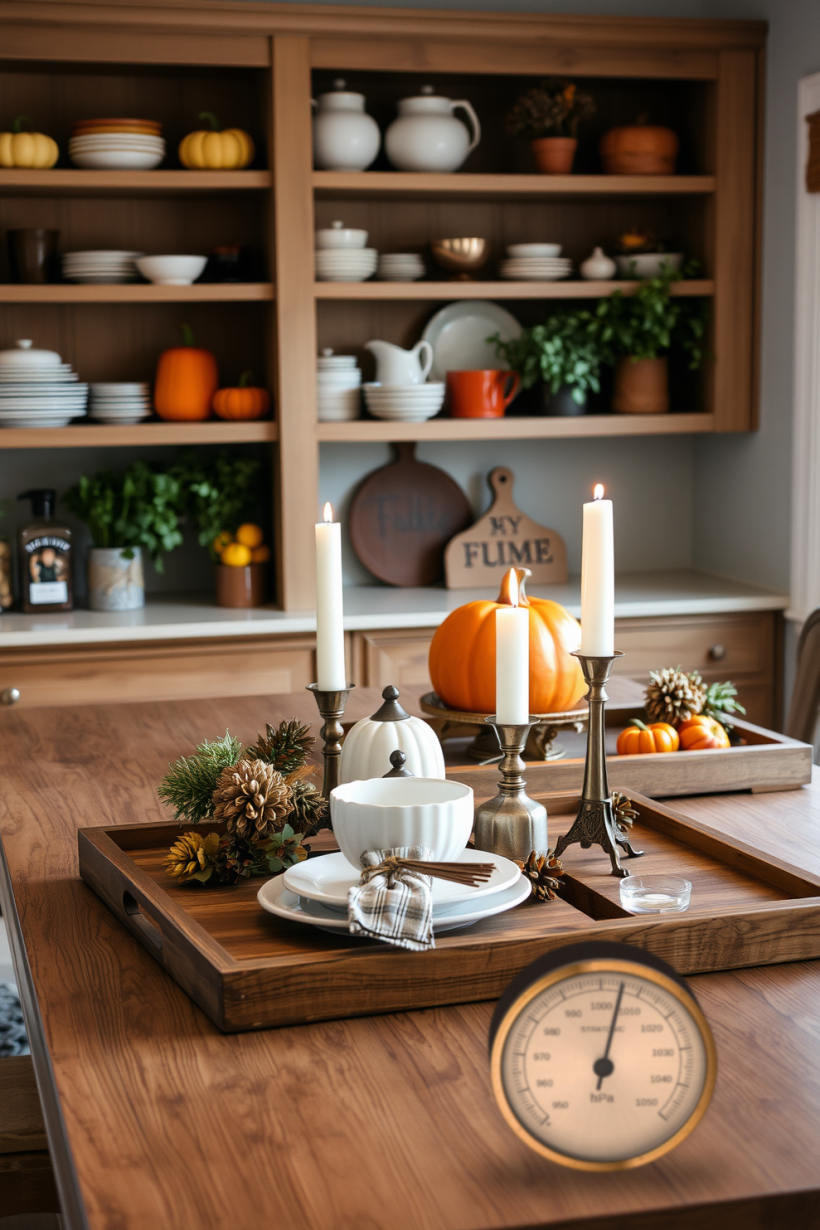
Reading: 1005 (hPa)
